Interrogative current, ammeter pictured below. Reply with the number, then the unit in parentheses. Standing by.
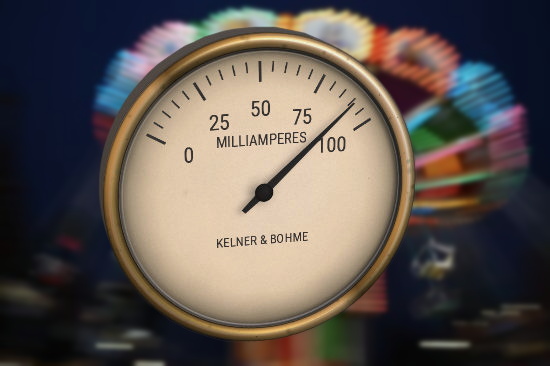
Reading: 90 (mA)
